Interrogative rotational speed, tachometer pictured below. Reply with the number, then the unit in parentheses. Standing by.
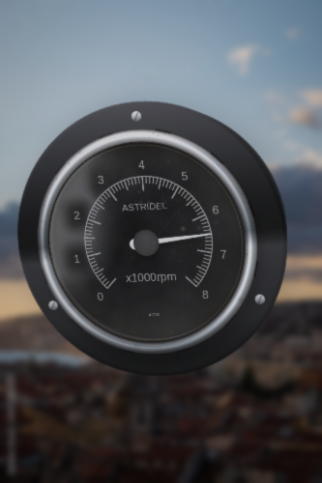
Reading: 6500 (rpm)
